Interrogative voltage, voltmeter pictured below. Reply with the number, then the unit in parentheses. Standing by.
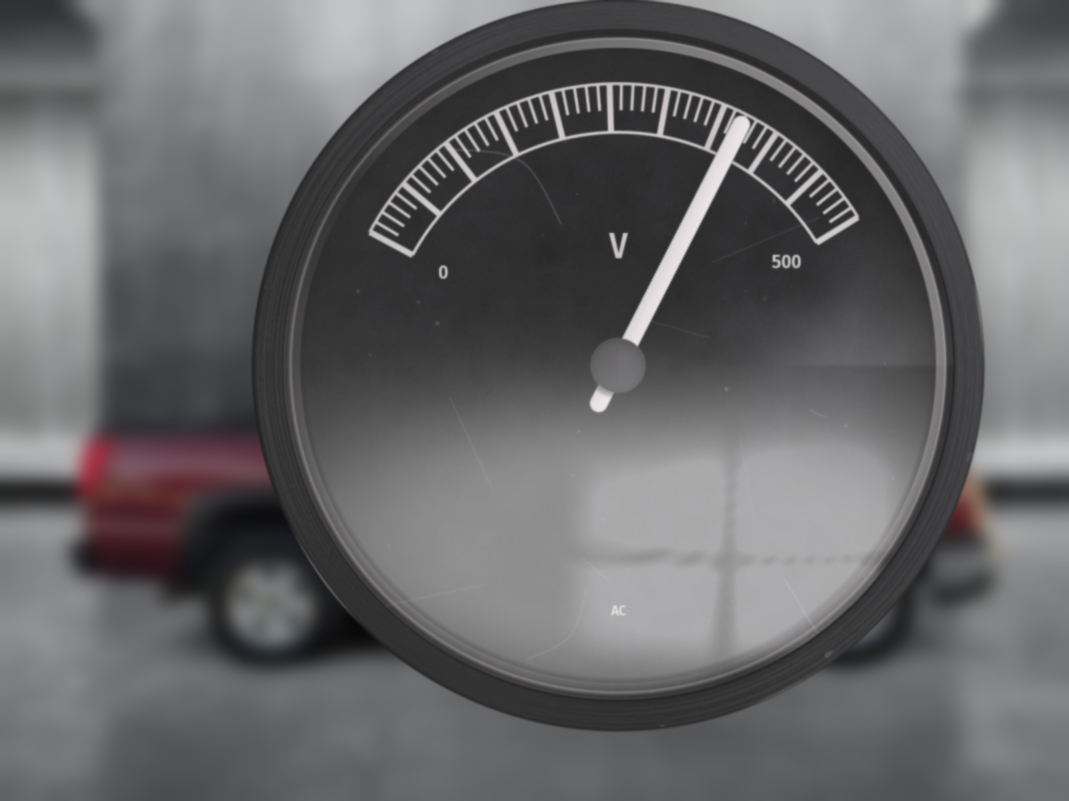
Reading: 370 (V)
